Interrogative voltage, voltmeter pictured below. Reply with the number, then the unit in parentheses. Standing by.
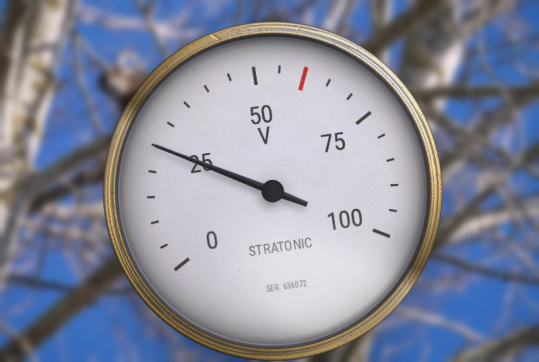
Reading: 25 (V)
